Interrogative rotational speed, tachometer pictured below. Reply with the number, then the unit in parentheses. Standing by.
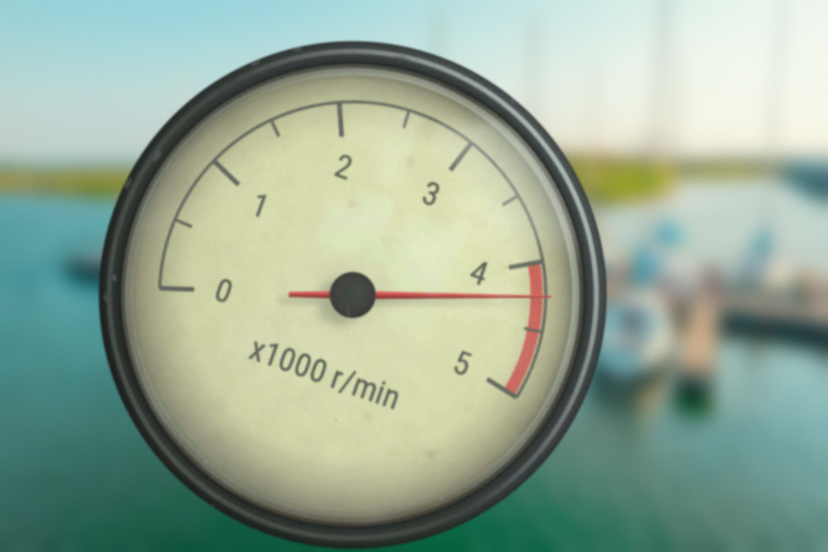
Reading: 4250 (rpm)
